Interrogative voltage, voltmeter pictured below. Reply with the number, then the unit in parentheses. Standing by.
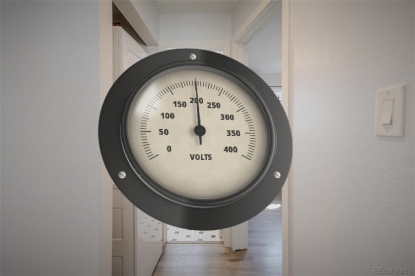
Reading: 200 (V)
